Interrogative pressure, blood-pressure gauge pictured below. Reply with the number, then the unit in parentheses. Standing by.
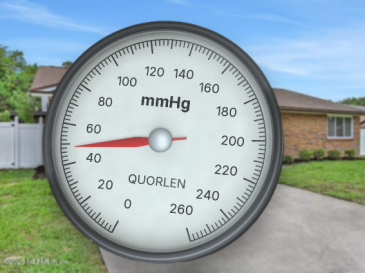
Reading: 48 (mmHg)
